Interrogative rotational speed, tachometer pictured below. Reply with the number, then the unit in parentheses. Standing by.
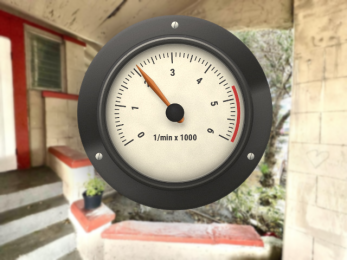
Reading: 2100 (rpm)
